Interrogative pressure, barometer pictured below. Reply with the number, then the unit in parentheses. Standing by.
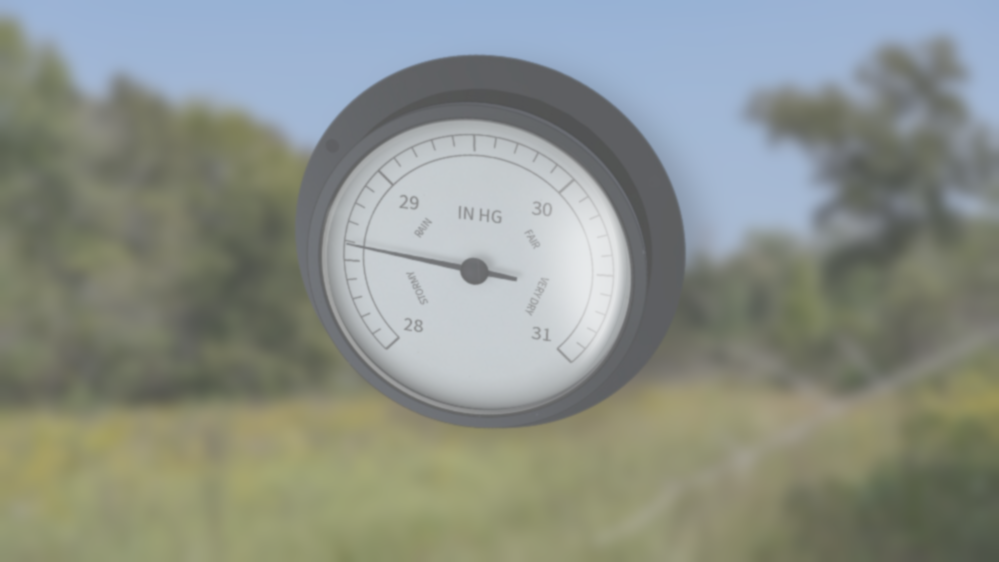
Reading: 28.6 (inHg)
